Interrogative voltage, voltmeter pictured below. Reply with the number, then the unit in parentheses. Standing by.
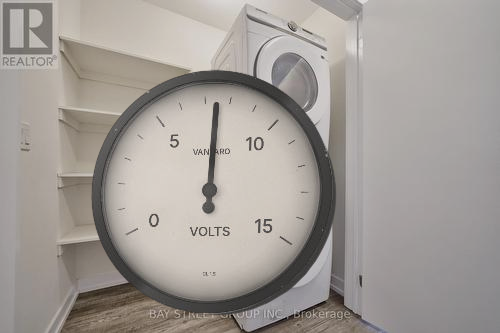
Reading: 7.5 (V)
